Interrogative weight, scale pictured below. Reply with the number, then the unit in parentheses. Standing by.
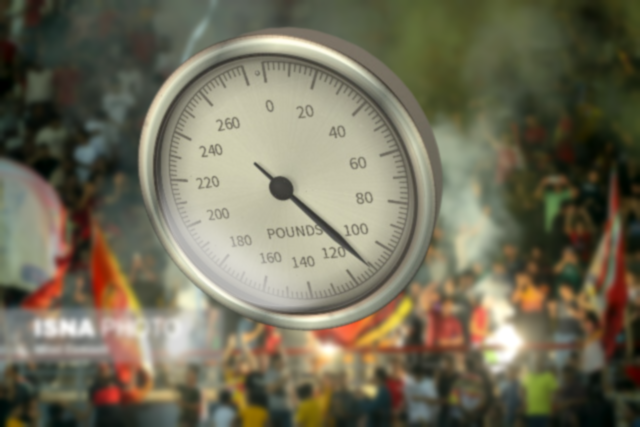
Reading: 110 (lb)
